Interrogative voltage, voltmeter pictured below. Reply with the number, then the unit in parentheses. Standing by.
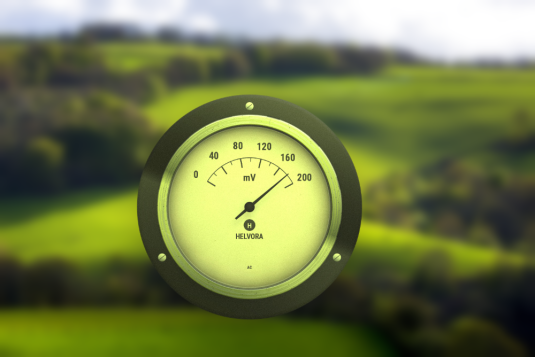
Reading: 180 (mV)
